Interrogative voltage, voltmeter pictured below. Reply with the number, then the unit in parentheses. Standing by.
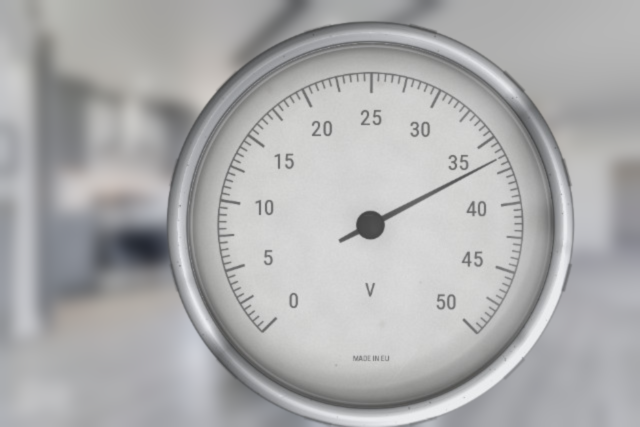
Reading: 36.5 (V)
